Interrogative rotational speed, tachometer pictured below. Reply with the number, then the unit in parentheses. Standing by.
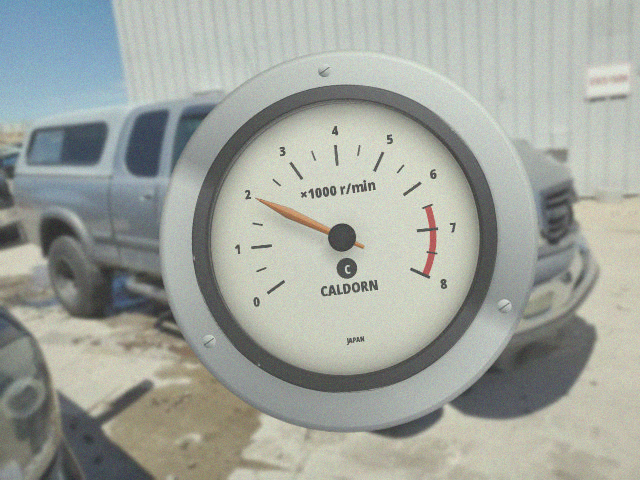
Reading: 2000 (rpm)
